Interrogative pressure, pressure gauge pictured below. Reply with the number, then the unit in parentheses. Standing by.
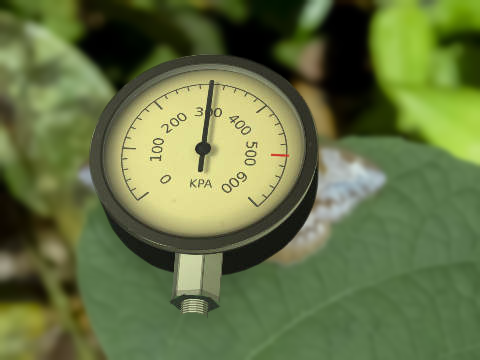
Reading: 300 (kPa)
